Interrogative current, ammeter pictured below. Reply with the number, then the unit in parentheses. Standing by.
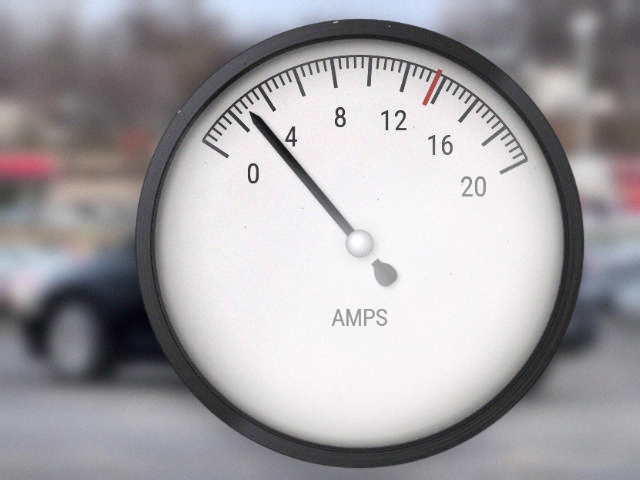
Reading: 2.8 (A)
